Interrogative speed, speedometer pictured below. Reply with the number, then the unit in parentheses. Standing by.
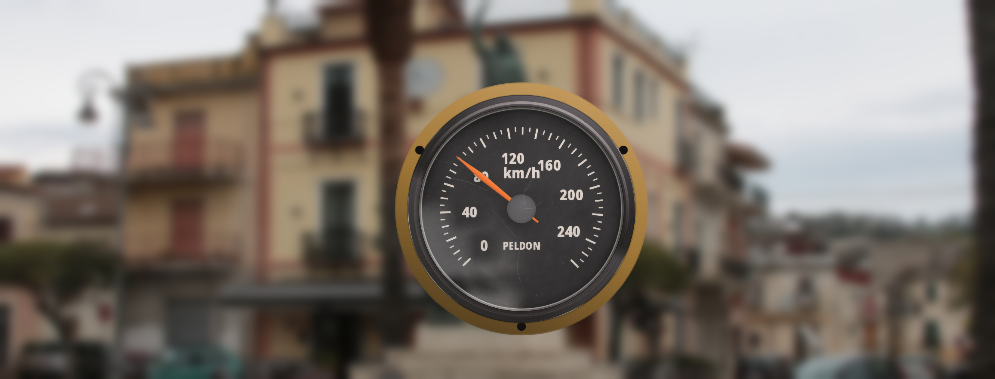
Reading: 80 (km/h)
